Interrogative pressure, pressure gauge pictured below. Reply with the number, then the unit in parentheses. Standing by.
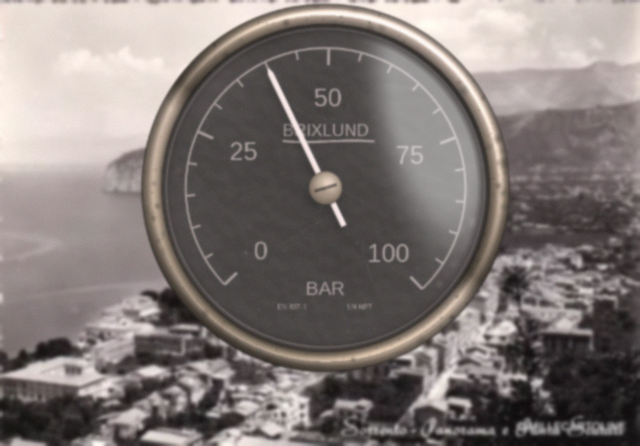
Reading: 40 (bar)
